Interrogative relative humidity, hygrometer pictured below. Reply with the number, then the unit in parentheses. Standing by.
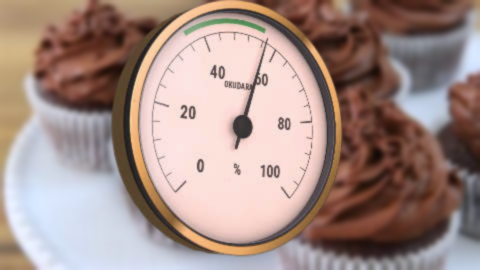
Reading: 56 (%)
